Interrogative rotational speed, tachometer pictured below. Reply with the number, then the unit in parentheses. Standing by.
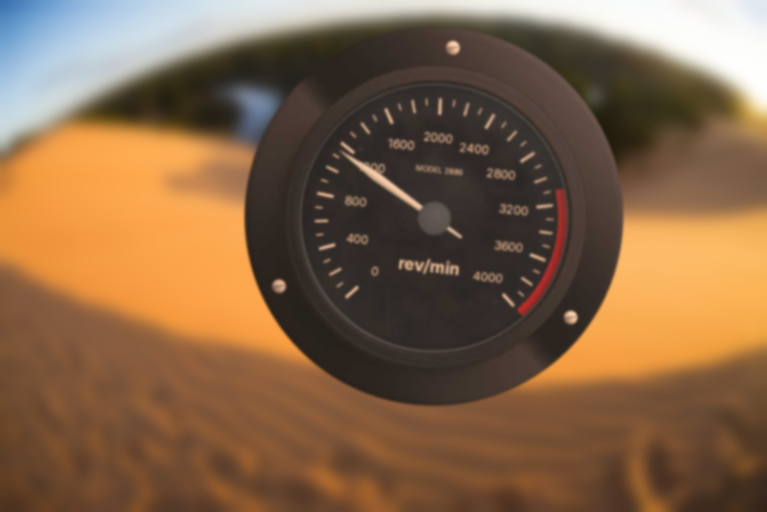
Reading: 1150 (rpm)
